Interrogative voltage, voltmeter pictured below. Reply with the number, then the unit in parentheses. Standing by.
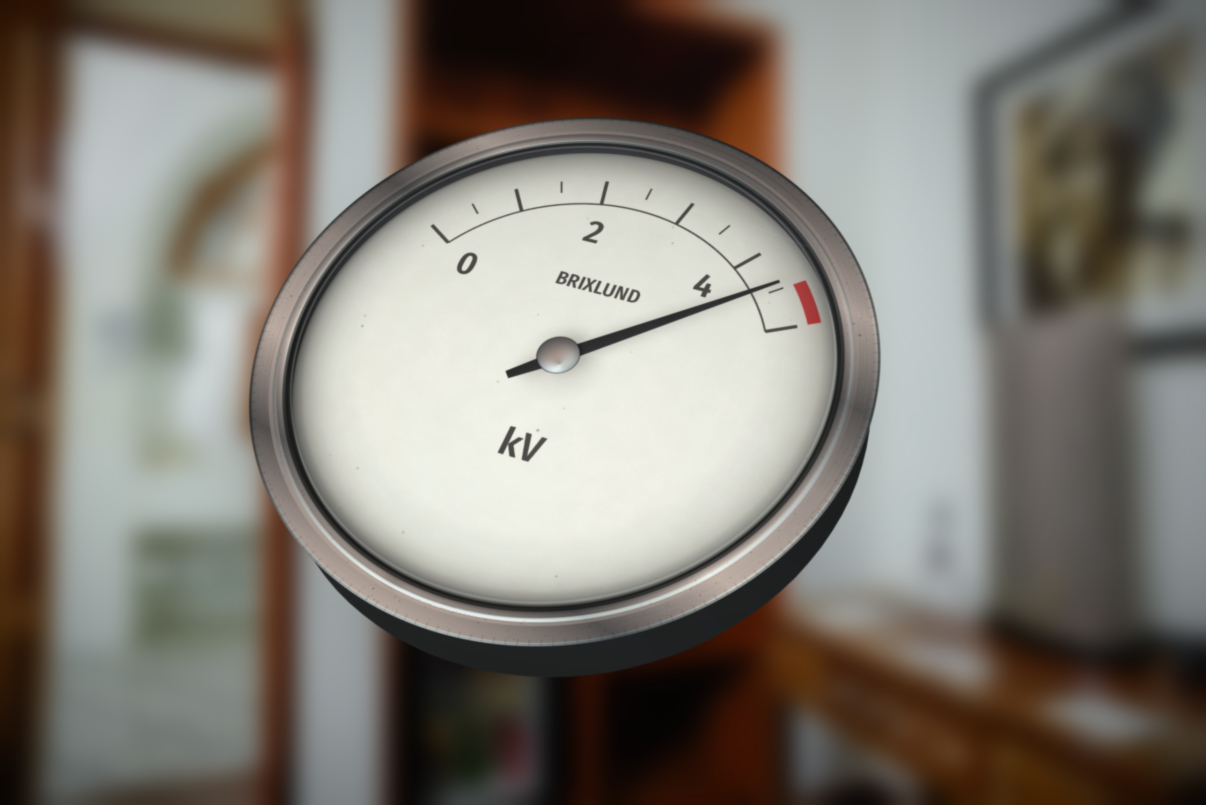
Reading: 4.5 (kV)
